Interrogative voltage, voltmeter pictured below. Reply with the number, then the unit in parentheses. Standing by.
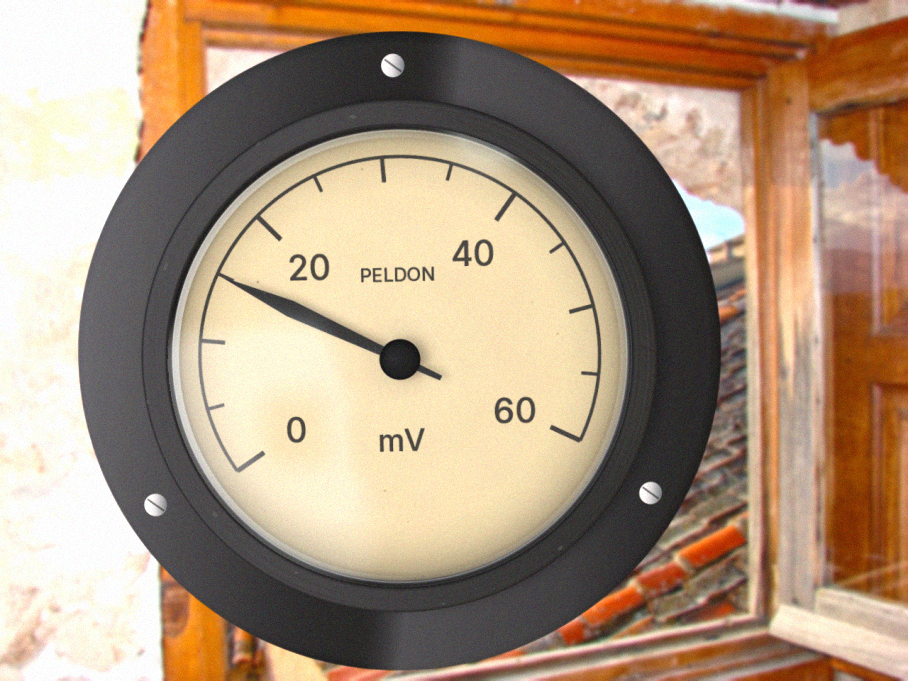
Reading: 15 (mV)
